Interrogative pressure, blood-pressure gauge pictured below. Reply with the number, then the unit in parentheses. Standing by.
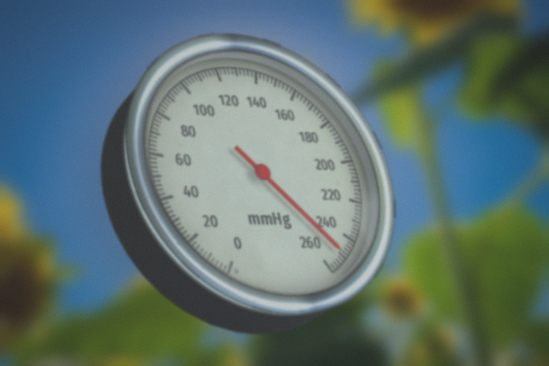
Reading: 250 (mmHg)
